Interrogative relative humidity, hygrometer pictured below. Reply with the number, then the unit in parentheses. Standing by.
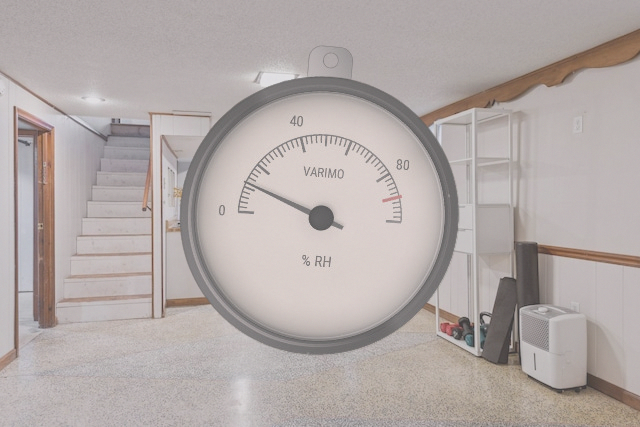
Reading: 12 (%)
